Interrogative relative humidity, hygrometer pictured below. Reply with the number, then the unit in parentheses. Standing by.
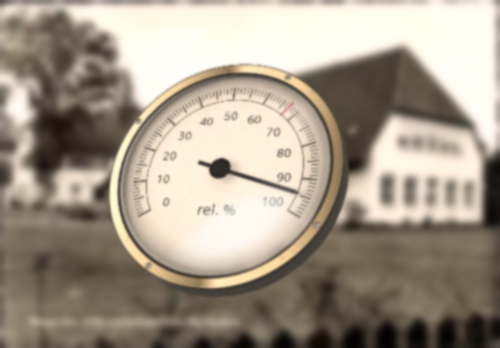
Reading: 95 (%)
